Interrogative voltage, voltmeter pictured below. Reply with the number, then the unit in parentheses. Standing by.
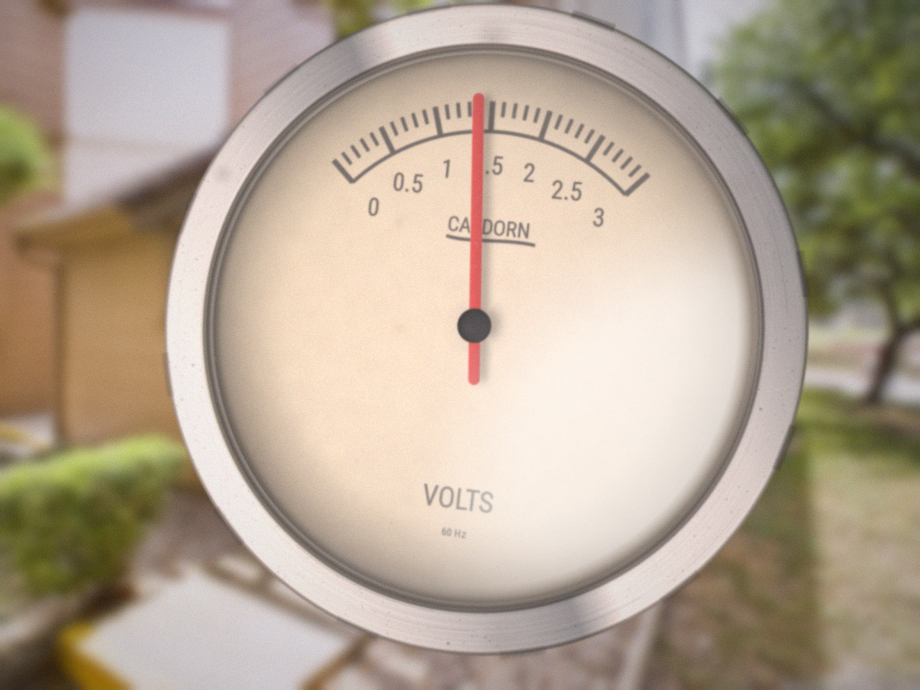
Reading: 1.4 (V)
